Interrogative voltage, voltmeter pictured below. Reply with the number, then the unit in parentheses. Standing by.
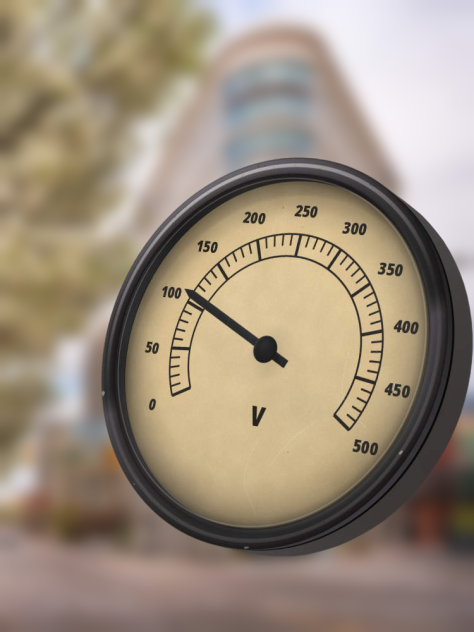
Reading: 110 (V)
